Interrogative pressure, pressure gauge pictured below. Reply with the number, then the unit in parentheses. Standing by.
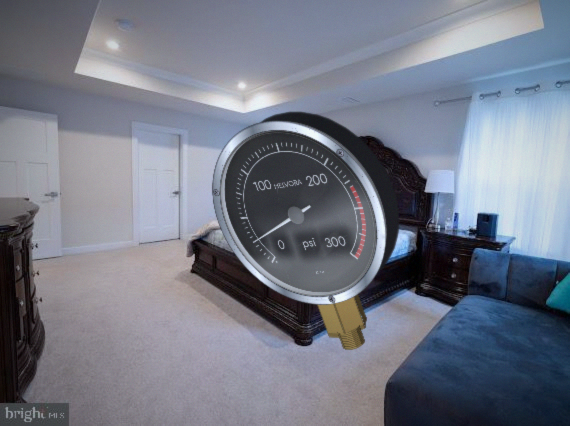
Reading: 25 (psi)
